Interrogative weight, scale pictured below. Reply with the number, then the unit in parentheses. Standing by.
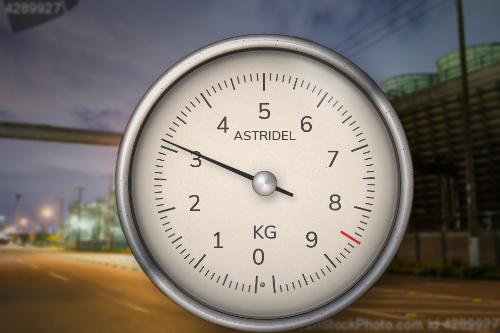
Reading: 3.1 (kg)
